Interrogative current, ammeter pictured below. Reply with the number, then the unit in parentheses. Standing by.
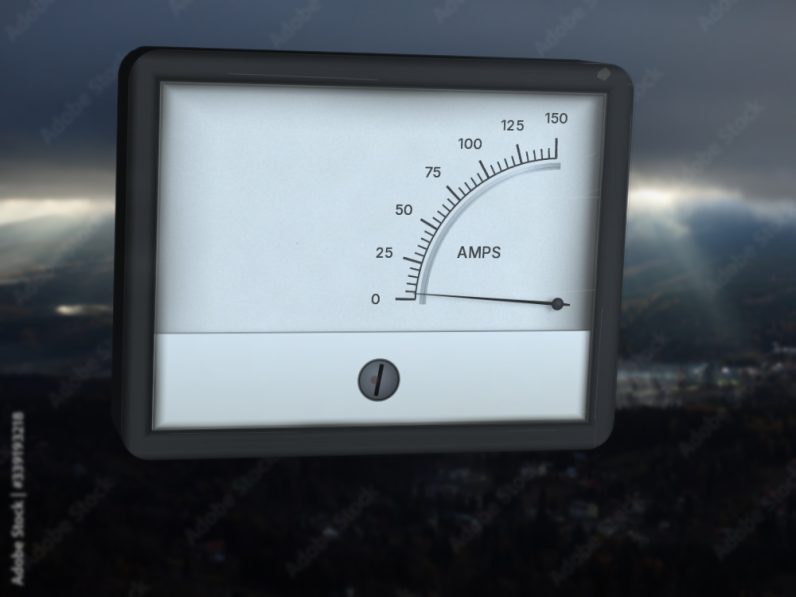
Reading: 5 (A)
